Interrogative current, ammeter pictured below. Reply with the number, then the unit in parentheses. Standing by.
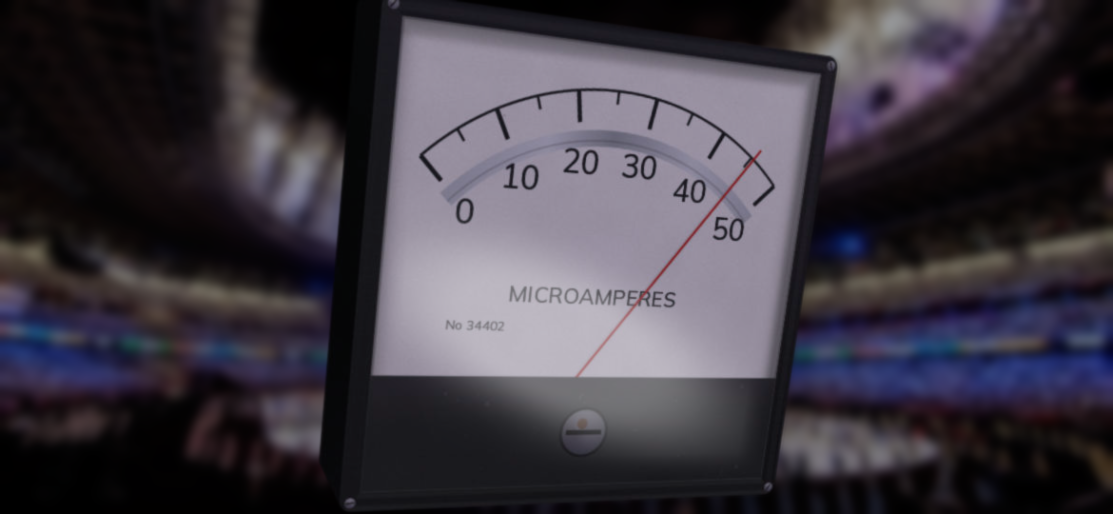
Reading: 45 (µA)
